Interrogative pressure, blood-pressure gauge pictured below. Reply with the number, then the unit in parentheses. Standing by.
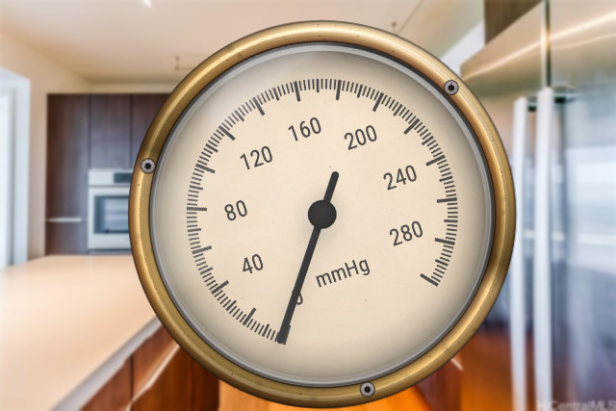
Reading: 2 (mmHg)
